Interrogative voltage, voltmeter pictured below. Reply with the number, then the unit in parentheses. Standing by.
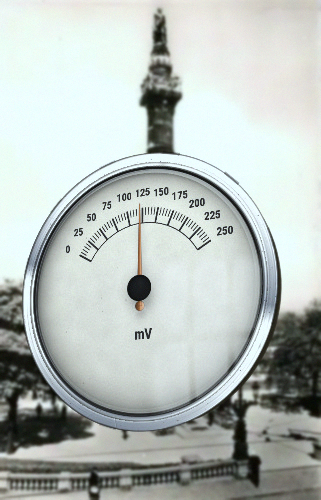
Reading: 125 (mV)
